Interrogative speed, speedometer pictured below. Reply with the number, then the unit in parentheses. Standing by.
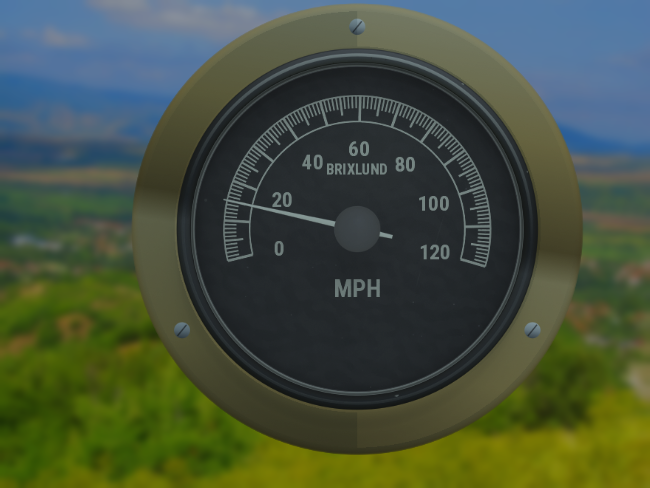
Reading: 15 (mph)
